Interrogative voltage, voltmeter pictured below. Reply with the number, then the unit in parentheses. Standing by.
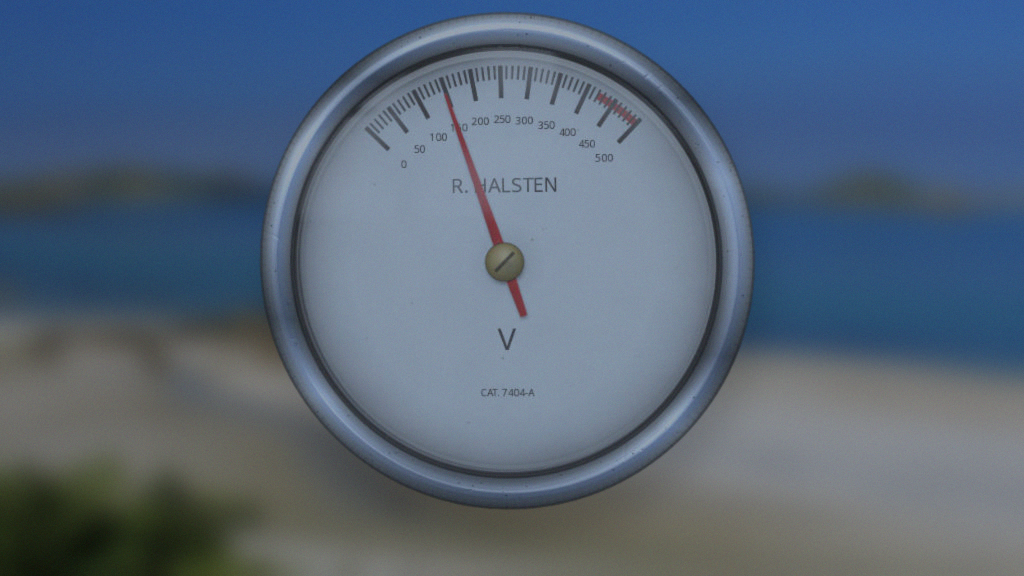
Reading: 150 (V)
